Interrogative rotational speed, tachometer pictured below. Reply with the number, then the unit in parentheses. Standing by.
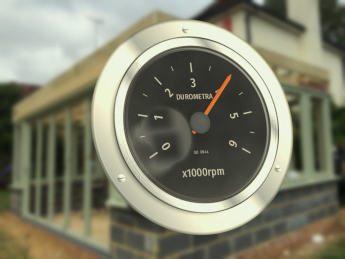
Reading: 4000 (rpm)
